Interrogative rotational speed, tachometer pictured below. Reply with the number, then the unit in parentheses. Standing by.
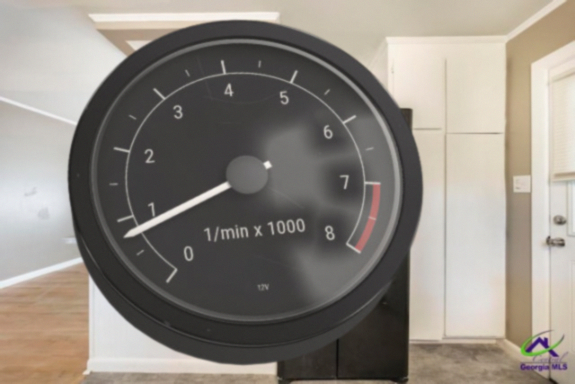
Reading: 750 (rpm)
